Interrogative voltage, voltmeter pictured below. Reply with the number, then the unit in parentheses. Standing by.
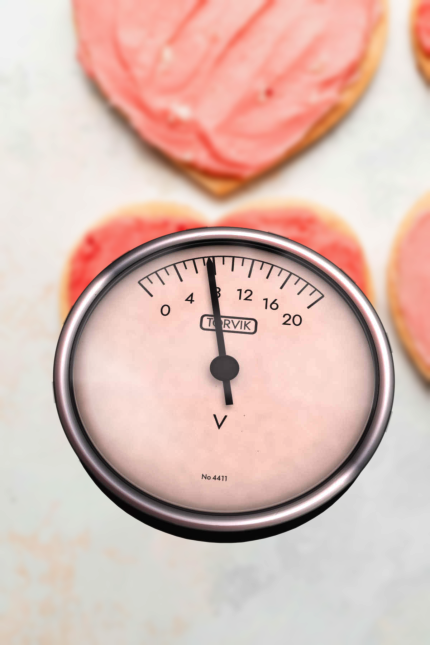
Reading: 7.5 (V)
